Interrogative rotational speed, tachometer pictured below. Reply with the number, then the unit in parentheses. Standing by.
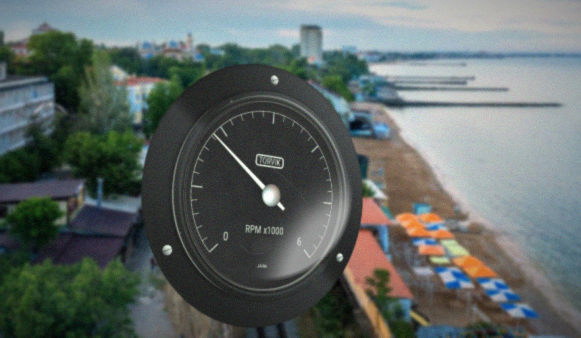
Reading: 1800 (rpm)
